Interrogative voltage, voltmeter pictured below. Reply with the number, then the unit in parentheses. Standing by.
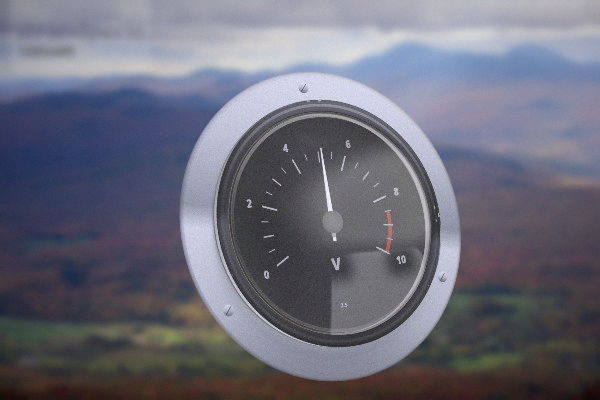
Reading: 5 (V)
